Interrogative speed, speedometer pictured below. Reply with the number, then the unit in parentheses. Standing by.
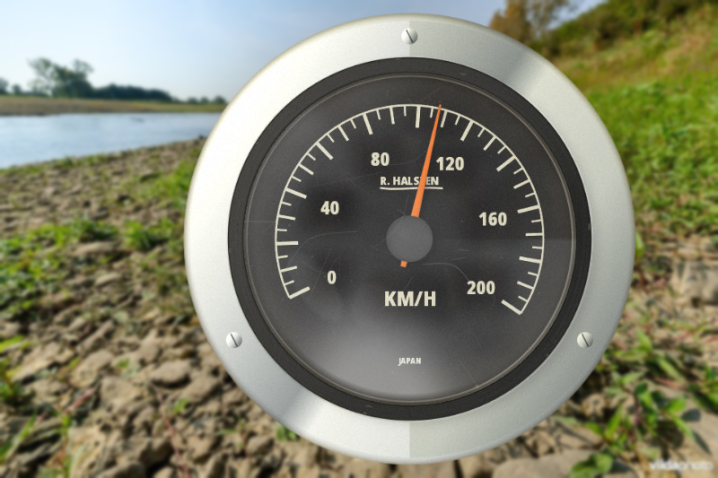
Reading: 107.5 (km/h)
